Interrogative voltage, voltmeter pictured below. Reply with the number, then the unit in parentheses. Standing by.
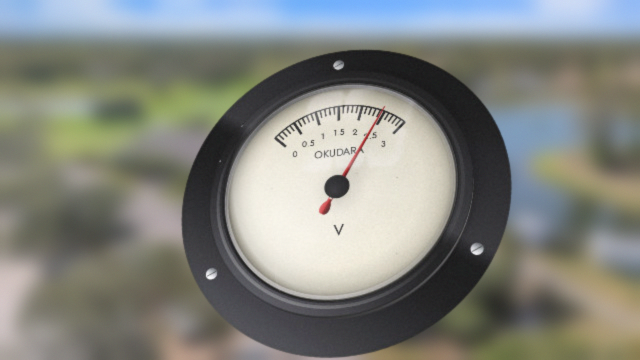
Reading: 2.5 (V)
